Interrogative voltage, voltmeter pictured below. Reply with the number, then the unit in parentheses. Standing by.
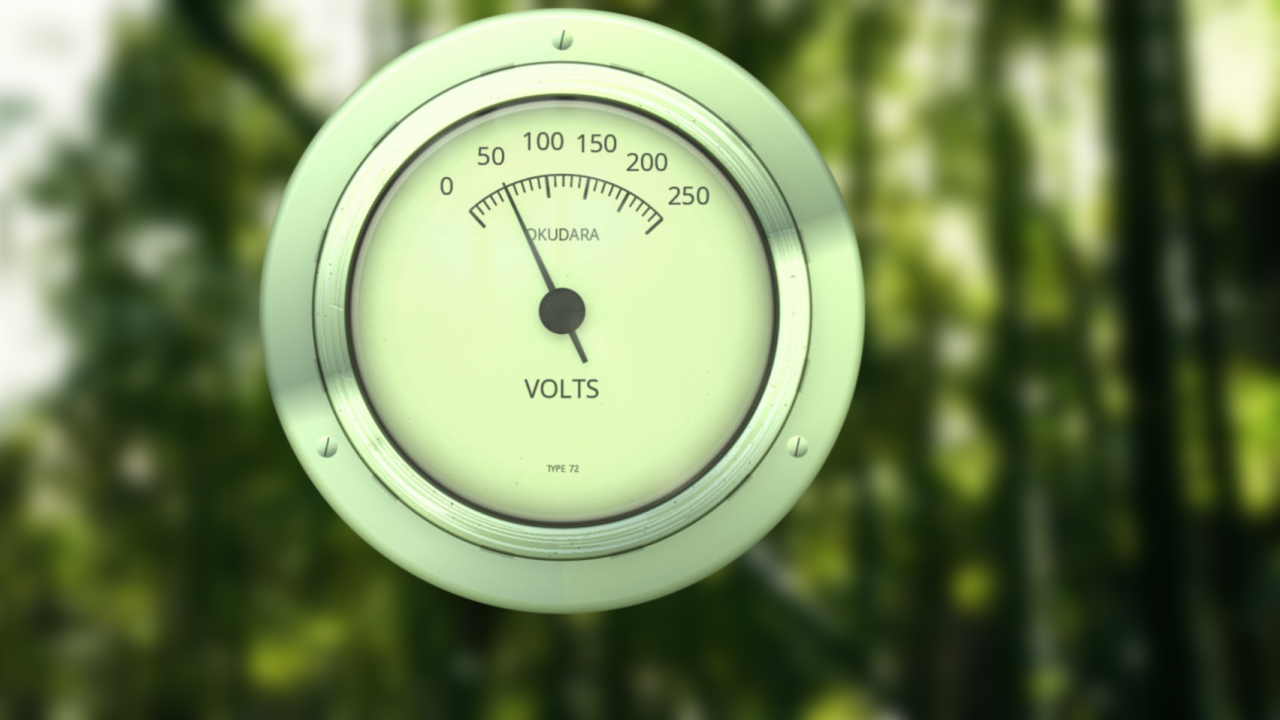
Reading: 50 (V)
